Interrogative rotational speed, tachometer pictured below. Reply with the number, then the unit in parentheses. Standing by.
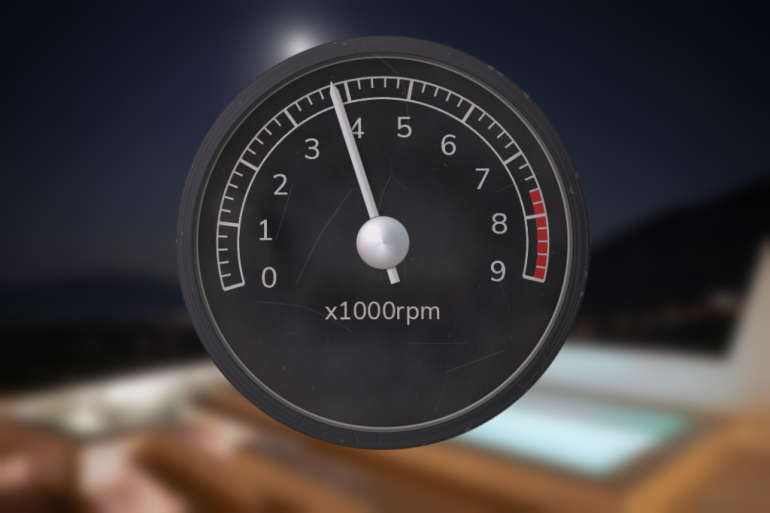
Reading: 3800 (rpm)
